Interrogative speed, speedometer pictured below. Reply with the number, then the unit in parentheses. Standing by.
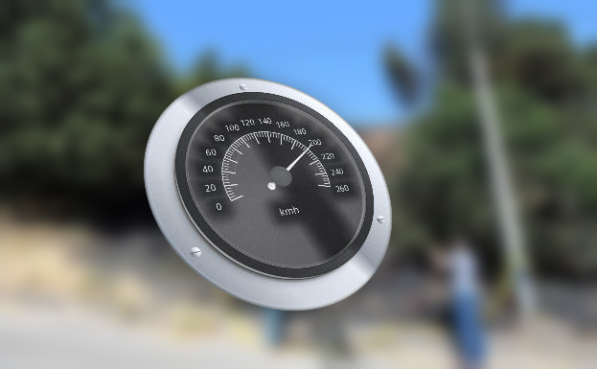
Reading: 200 (km/h)
